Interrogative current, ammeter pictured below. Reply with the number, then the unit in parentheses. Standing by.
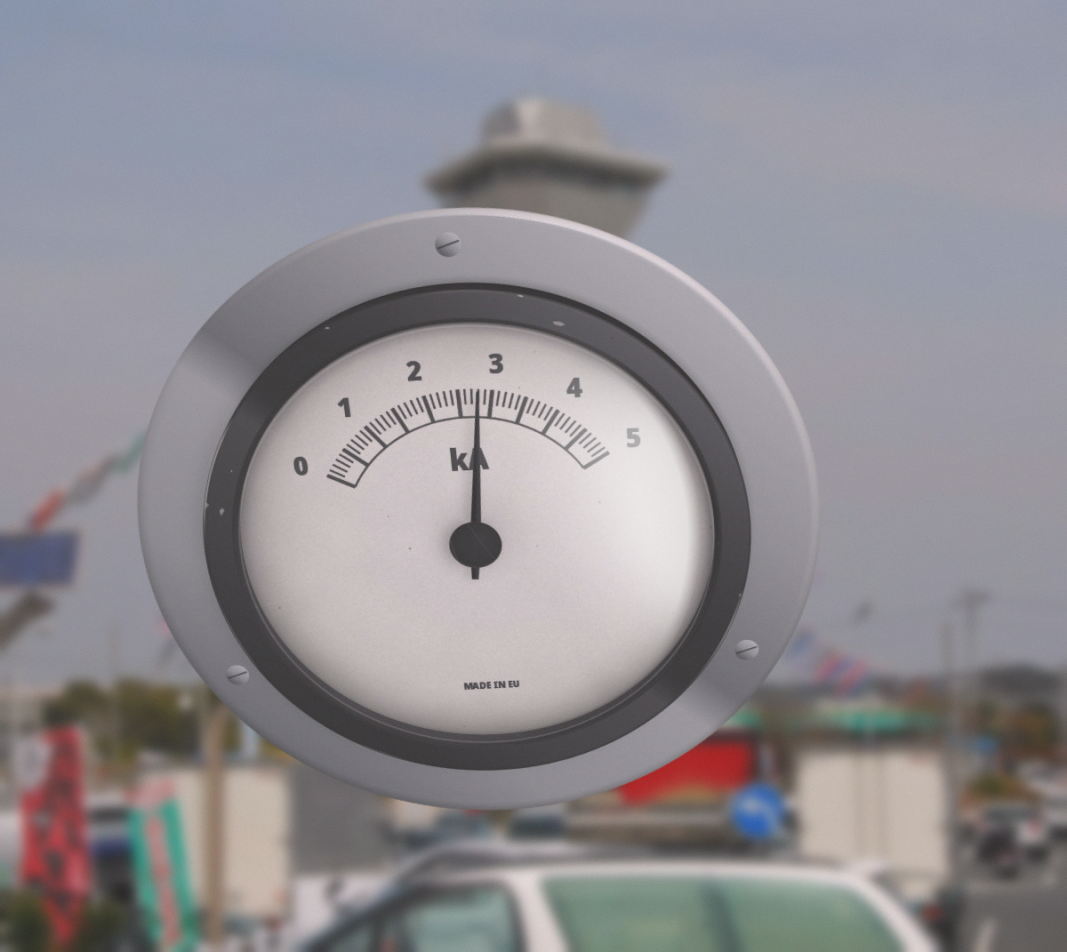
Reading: 2.8 (kA)
